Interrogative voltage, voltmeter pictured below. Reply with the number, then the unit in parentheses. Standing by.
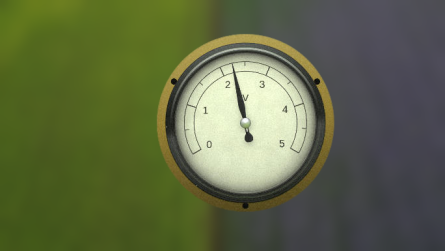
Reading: 2.25 (V)
